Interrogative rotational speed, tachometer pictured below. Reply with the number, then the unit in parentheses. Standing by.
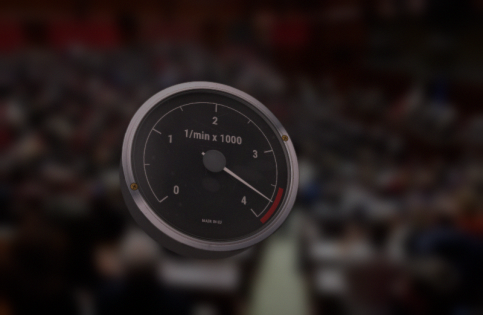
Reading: 3750 (rpm)
